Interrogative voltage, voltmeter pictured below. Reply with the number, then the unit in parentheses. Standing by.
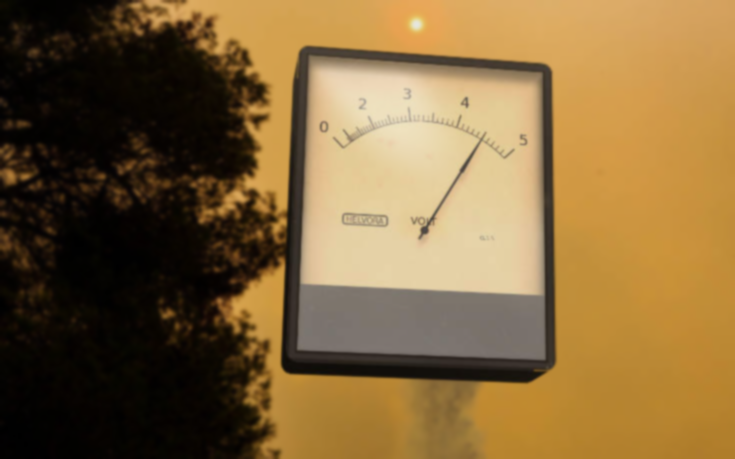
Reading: 4.5 (V)
